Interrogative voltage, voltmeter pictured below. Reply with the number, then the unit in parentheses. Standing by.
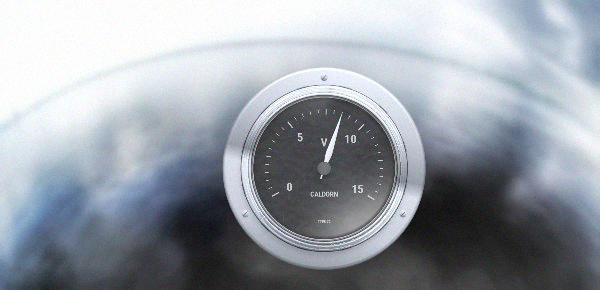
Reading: 8.5 (V)
